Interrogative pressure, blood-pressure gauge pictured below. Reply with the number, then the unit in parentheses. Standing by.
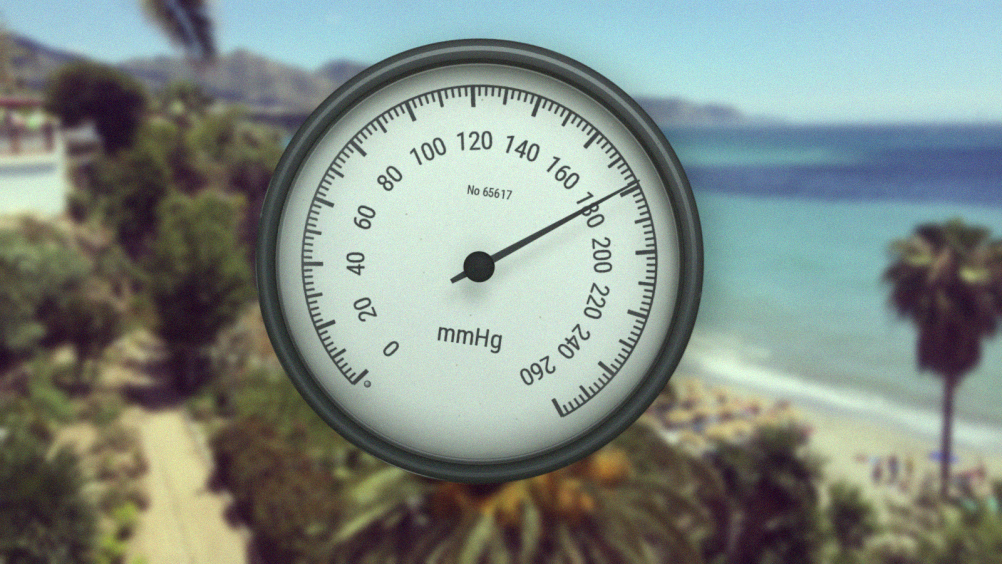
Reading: 178 (mmHg)
